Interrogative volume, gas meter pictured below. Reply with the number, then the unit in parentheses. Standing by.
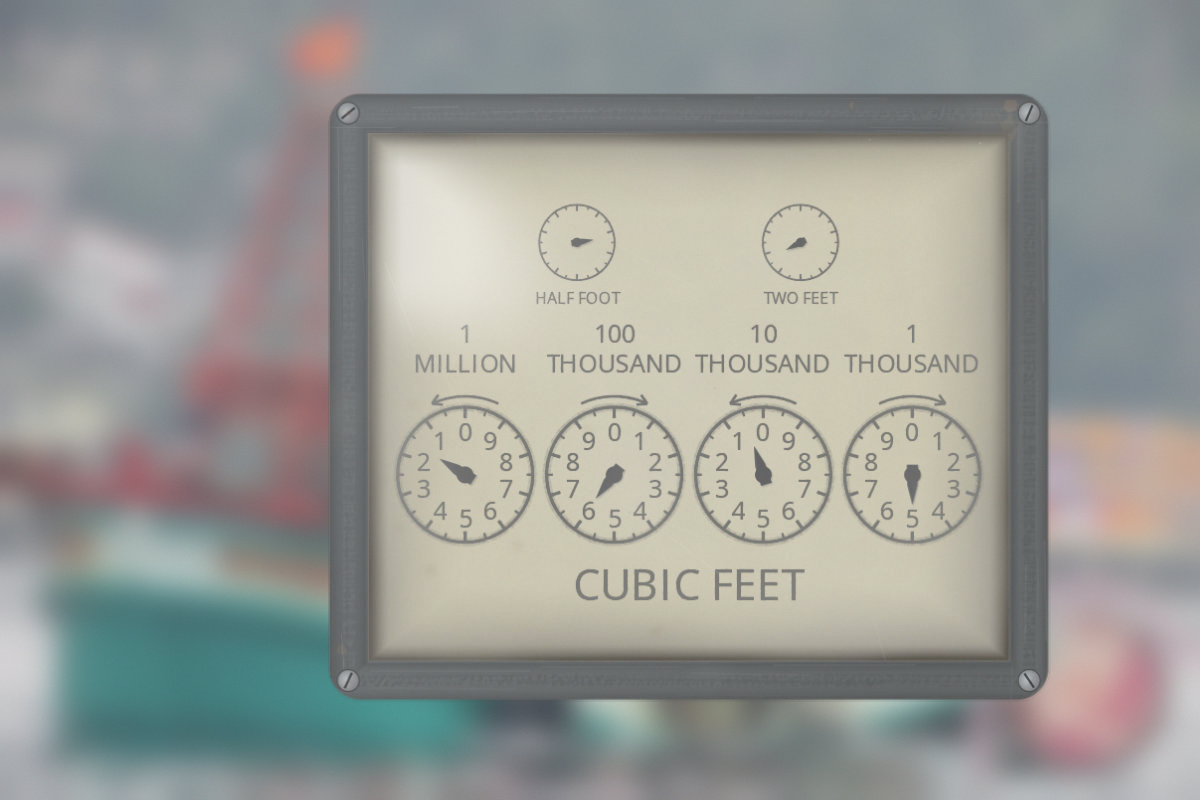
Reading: 160500 (ft³)
